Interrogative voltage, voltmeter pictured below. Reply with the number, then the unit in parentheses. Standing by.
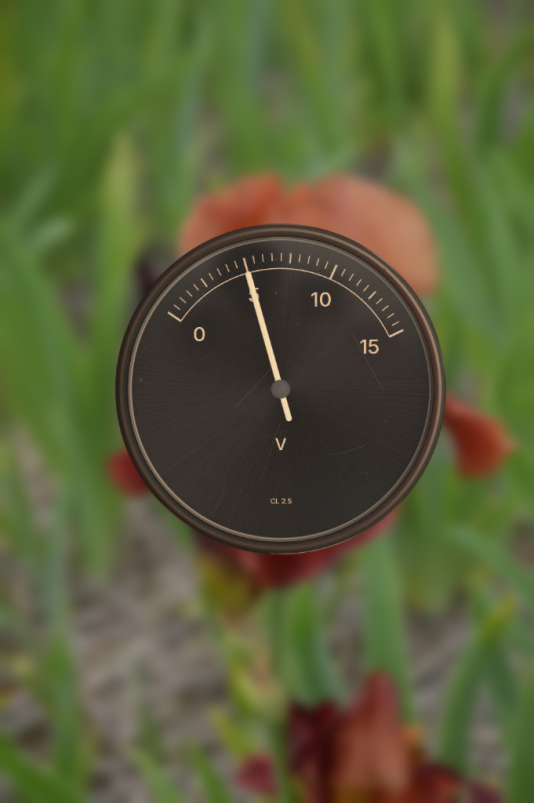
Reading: 5 (V)
